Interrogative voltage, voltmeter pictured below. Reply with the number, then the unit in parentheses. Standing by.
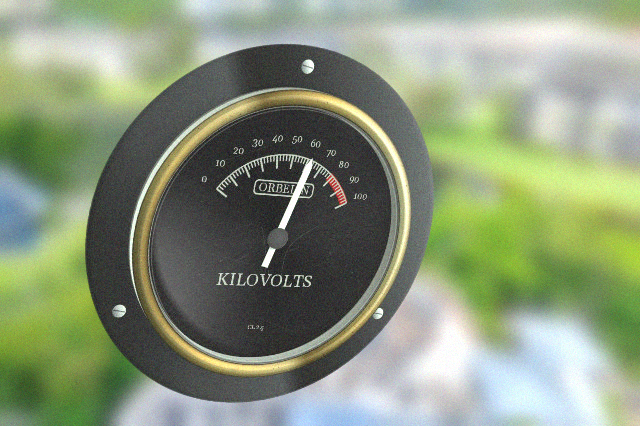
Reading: 60 (kV)
